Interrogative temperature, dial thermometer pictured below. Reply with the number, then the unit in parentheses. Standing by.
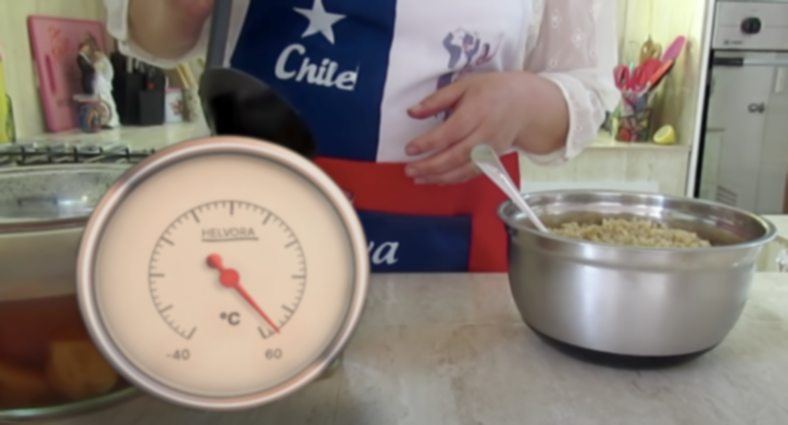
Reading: 56 (°C)
